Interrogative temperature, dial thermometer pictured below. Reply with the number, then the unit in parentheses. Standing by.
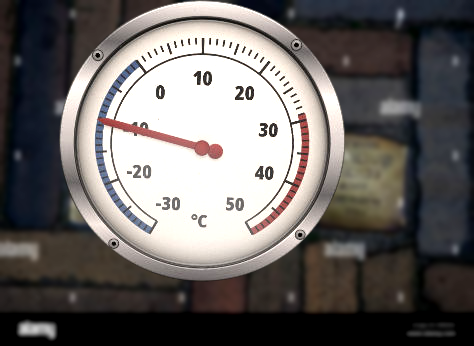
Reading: -10 (°C)
